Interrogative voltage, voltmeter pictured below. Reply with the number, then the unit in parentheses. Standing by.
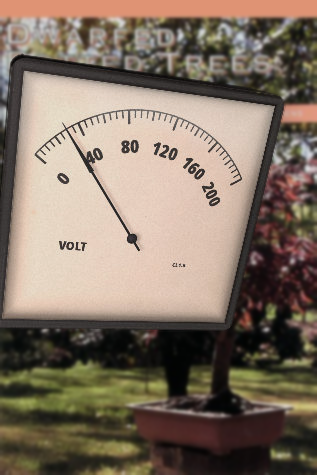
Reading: 30 (V)
